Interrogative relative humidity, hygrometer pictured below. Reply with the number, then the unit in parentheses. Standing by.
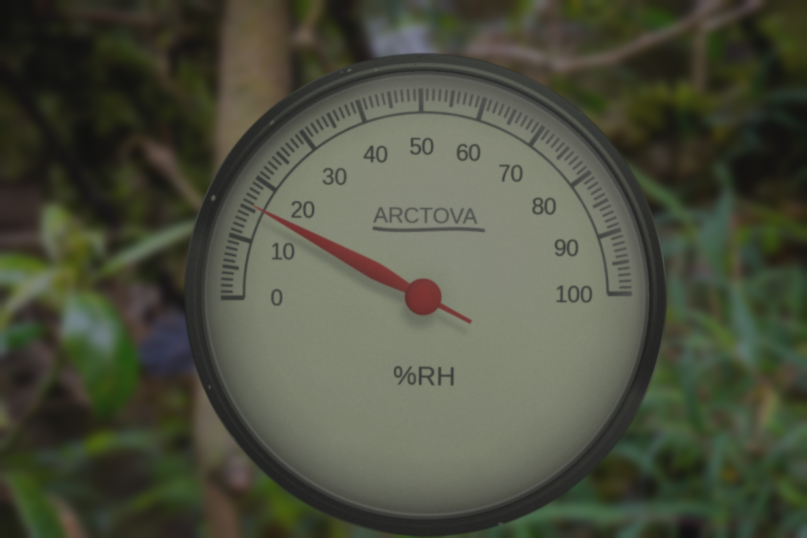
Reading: 16 (%)
